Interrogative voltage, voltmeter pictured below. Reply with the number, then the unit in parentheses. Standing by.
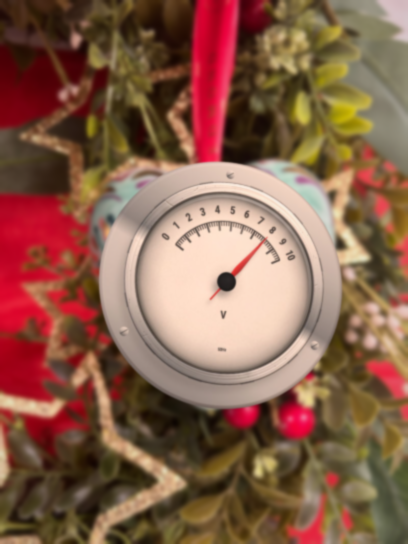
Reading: 8 (V)
